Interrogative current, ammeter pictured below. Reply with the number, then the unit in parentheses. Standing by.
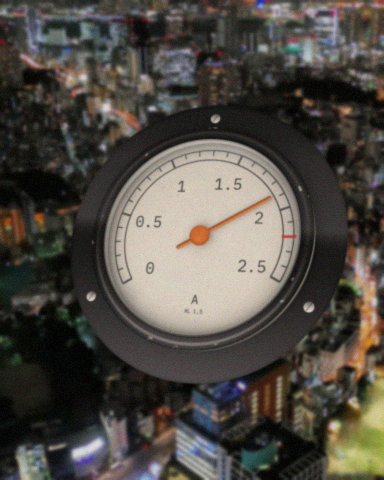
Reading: 1.9 (A)
